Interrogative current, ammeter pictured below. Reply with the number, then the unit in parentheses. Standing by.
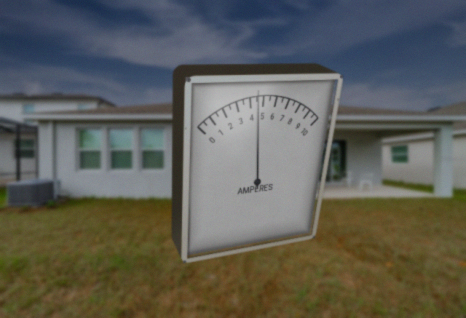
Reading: 4.5 (A)
